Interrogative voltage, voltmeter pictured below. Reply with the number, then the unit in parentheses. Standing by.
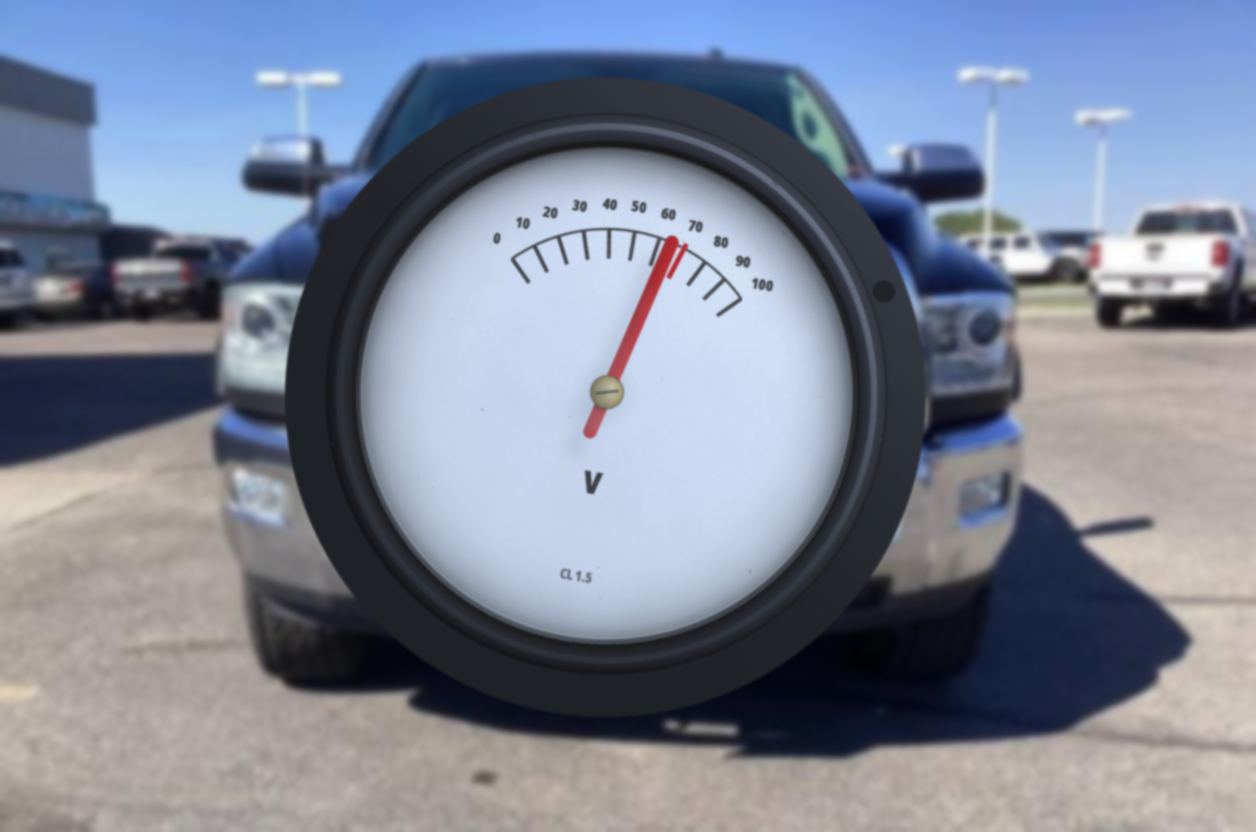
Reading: 65 (V)
